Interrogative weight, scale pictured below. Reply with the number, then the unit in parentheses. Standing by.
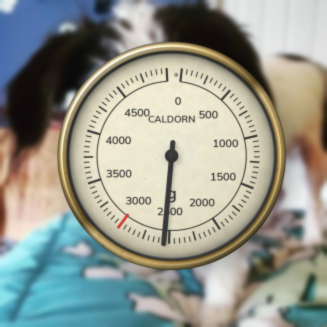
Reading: 2550 (g)
